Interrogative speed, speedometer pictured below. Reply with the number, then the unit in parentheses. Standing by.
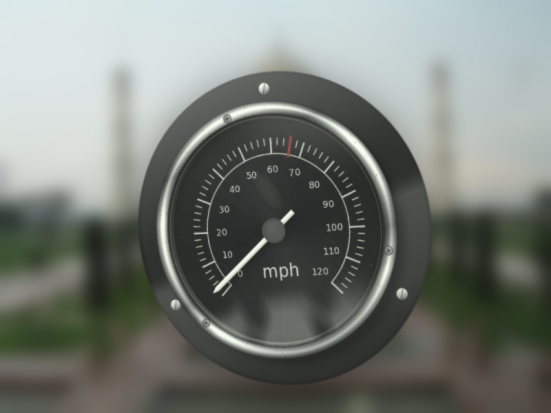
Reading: 2 (mph)
